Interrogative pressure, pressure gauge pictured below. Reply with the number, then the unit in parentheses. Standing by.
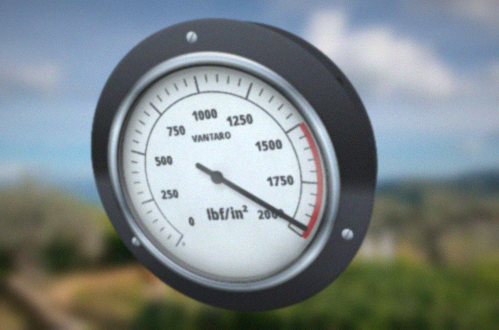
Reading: 1950 (psi)
